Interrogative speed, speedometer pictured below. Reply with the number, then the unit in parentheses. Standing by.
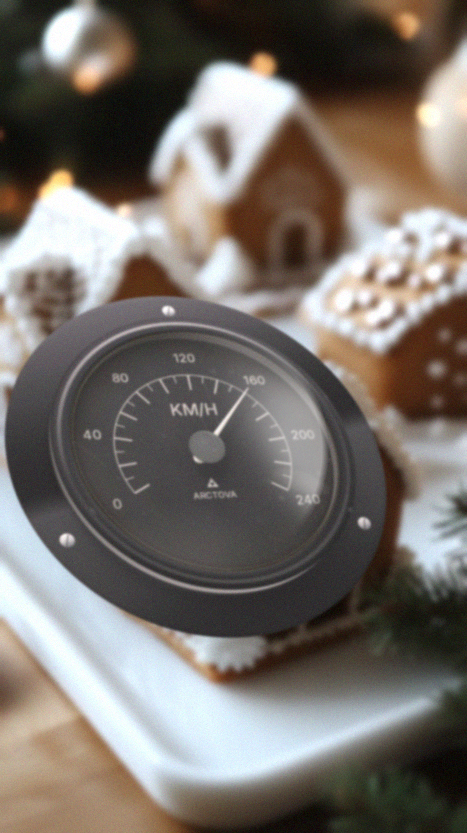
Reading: 160 (km/h)
